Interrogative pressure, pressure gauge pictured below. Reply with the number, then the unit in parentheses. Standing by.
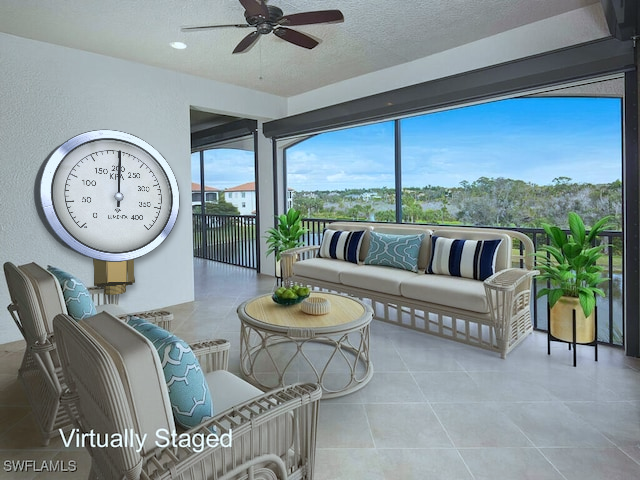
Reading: 200 (kPa)
